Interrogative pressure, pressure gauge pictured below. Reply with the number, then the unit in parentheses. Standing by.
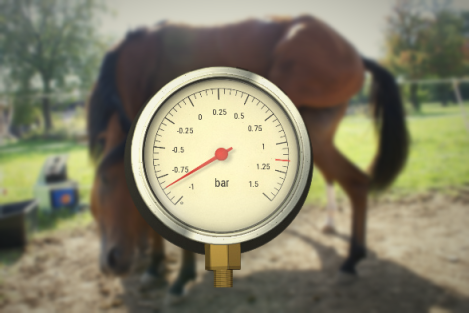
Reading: -0.85 (bar)
